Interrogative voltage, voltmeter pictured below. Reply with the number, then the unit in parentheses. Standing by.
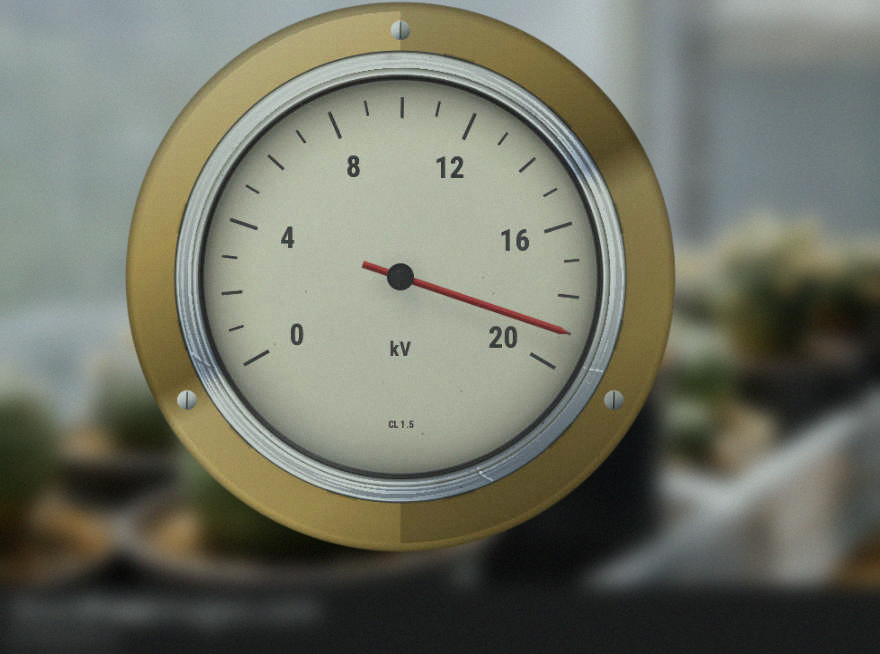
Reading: 19 (kV)
